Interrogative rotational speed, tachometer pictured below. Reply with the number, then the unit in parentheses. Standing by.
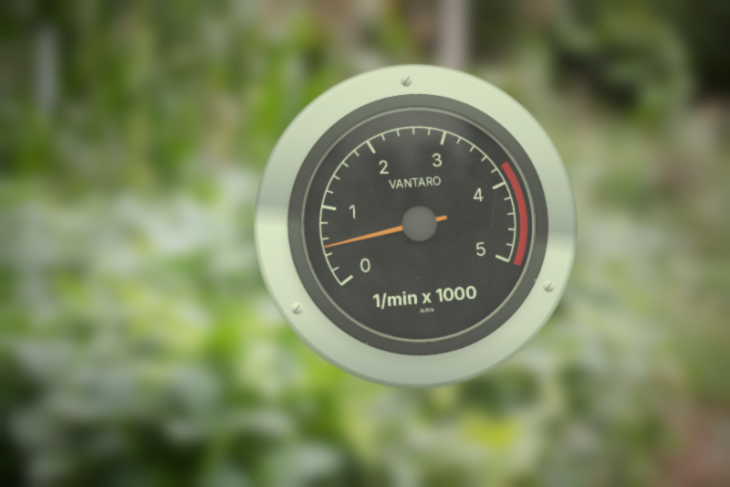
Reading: 500 (rpm)
